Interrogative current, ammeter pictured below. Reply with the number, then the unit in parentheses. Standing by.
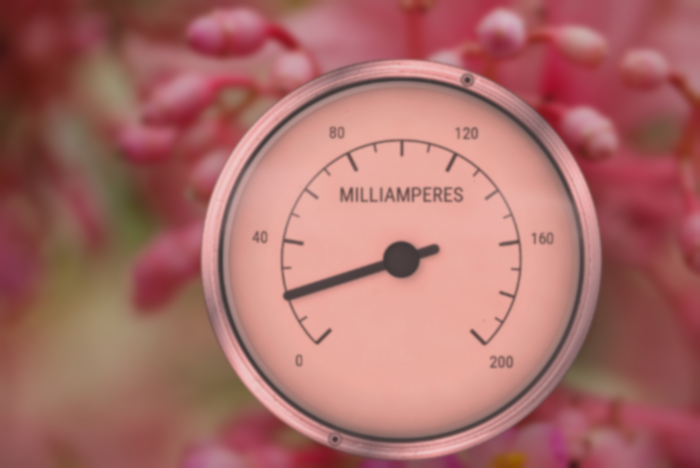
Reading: 20 (mA)
